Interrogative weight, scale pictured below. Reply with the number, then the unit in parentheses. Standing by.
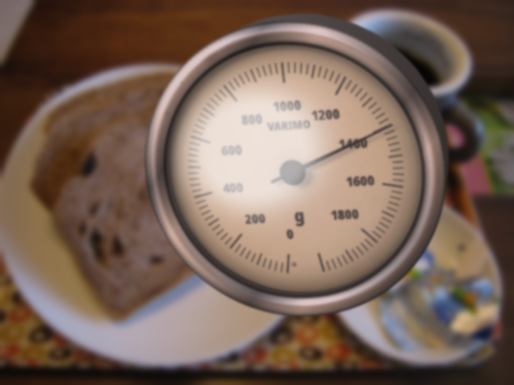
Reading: 1400 (g)
